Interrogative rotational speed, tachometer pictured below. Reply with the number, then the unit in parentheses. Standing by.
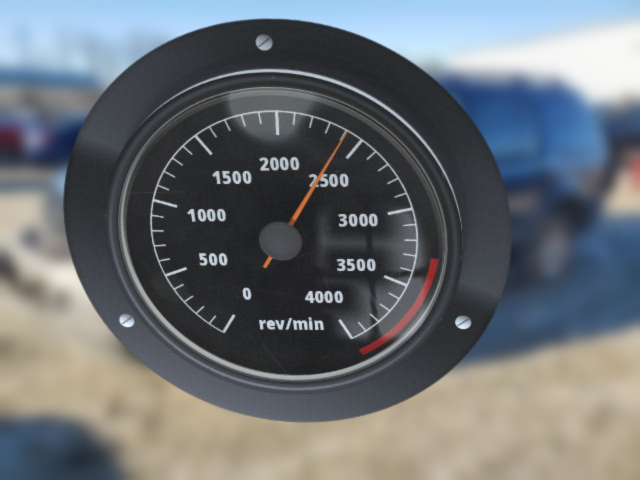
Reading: 2400 (rpm)
